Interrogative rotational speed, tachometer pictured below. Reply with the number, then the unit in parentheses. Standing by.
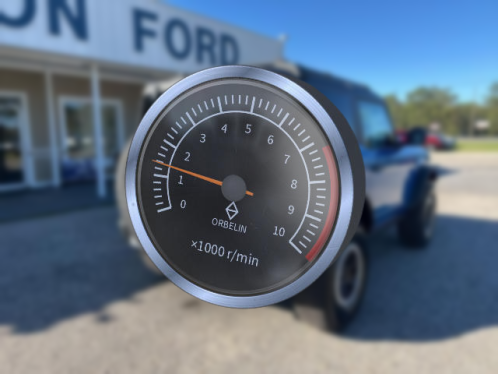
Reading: 1400 (rpm)
